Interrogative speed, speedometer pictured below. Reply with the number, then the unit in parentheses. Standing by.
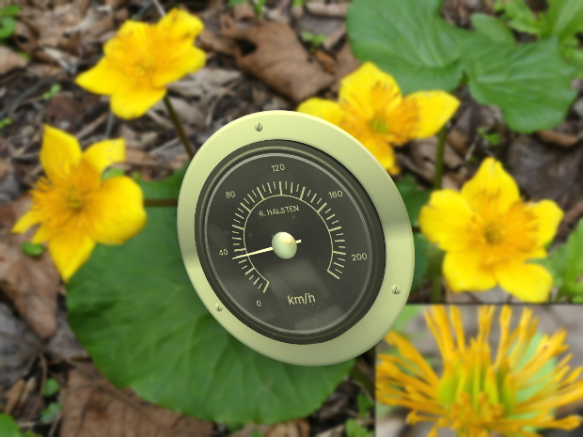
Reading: 35 (km/h)
